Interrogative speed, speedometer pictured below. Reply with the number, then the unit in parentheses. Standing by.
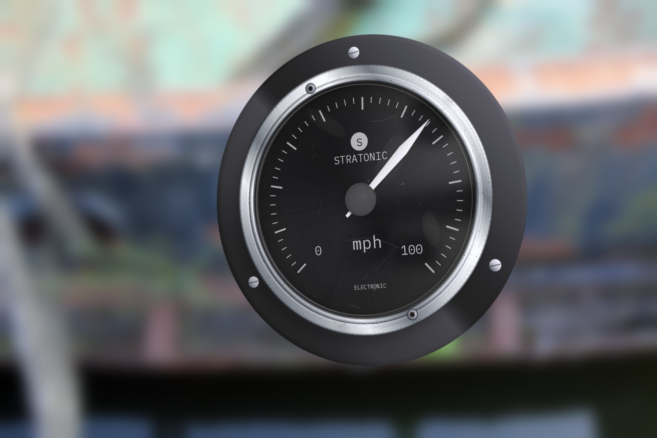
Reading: 66 (mph)
